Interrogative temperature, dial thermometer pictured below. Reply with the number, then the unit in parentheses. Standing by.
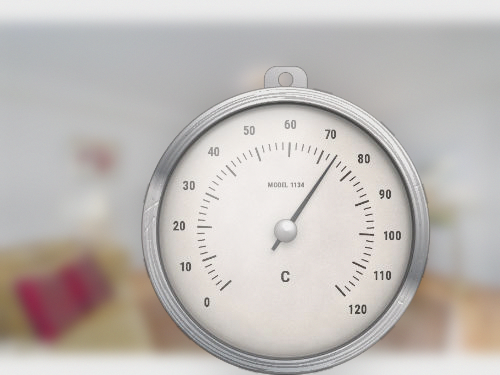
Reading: 74 (°C)
